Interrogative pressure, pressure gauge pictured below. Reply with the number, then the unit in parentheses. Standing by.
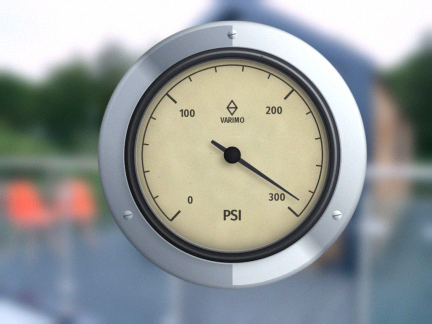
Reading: 290 (psi)
